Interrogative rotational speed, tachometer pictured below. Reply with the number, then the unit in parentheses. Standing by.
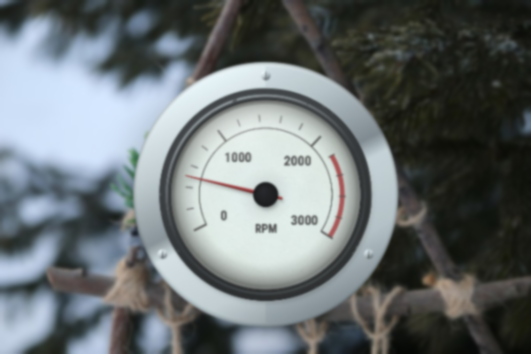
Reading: 500 (rpm)
